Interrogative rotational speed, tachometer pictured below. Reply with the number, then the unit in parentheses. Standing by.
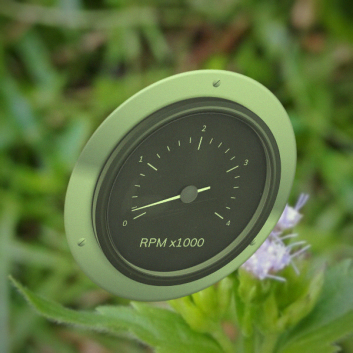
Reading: 200 (rpm)
